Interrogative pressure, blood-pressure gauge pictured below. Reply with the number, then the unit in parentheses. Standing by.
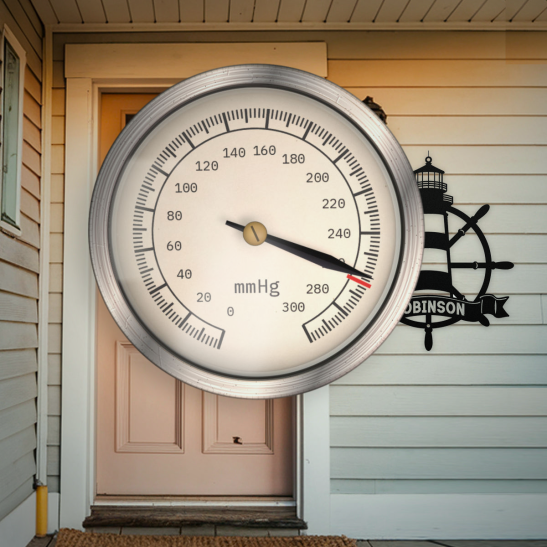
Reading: 260 (mmHg)
